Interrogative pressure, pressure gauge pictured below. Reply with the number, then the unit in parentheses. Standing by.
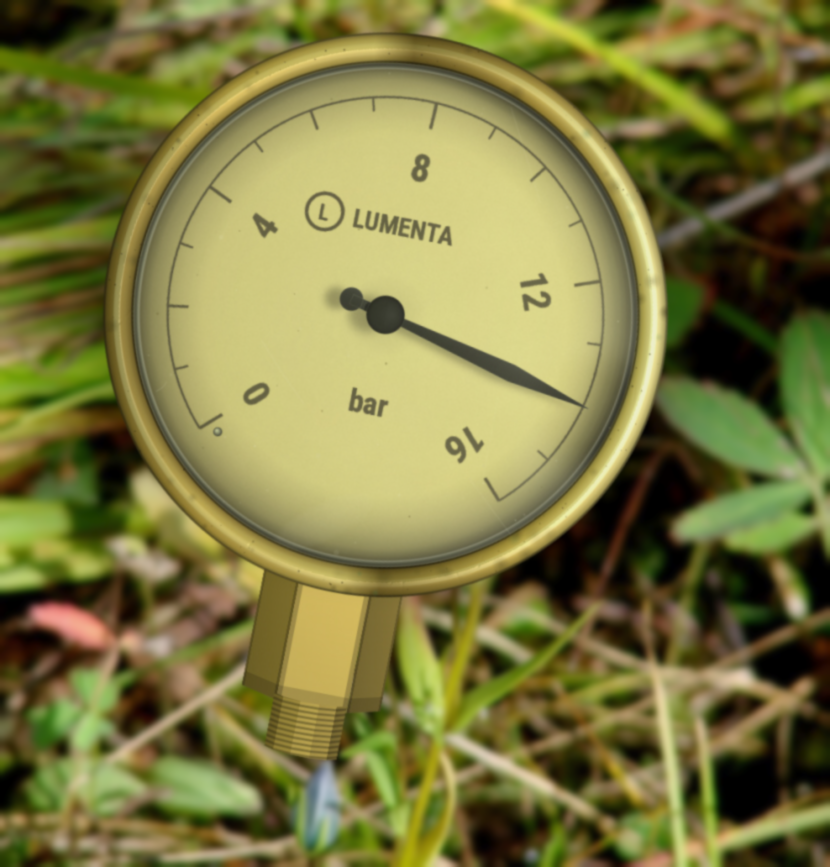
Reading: 14 (bar)
